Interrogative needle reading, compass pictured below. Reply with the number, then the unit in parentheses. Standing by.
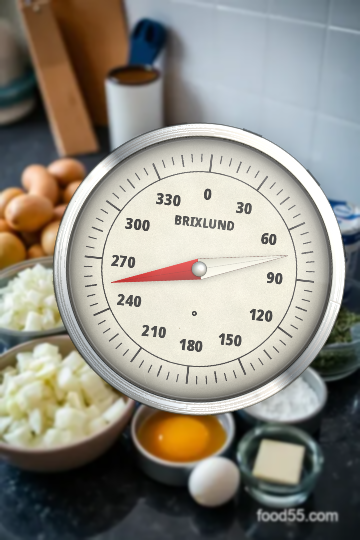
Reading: 255 (°)
